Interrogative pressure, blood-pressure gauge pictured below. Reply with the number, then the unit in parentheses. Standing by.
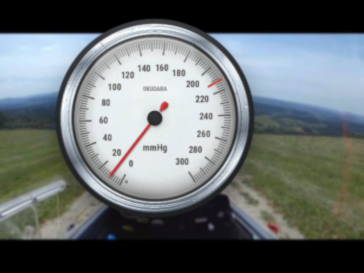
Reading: 10 (mmHg)
